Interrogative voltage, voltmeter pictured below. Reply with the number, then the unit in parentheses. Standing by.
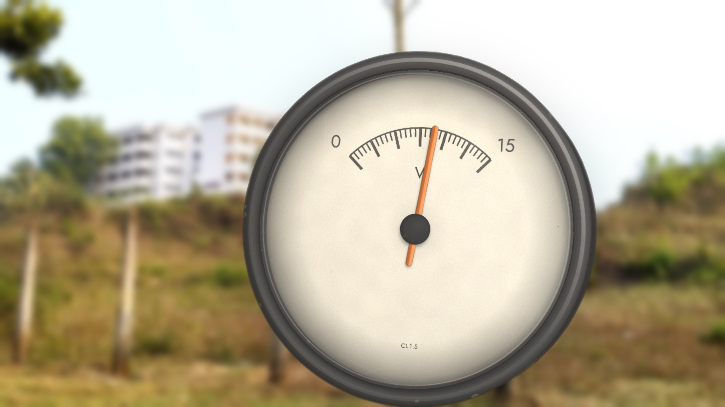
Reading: 9 (V)
